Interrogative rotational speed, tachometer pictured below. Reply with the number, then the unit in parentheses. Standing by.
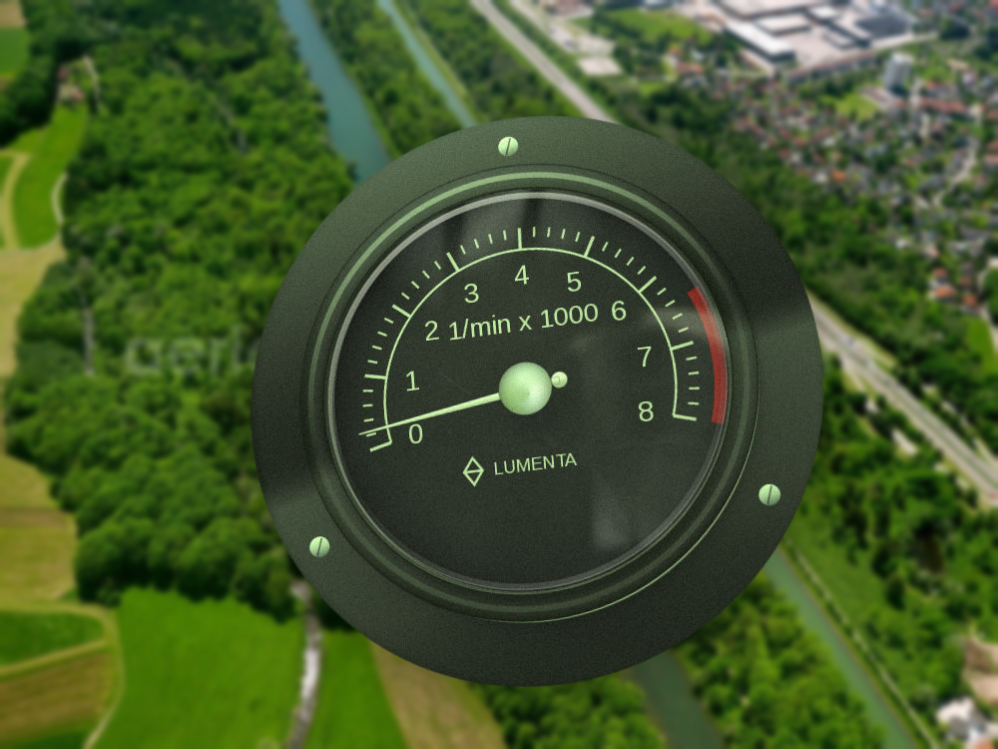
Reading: 200 (rpm)
